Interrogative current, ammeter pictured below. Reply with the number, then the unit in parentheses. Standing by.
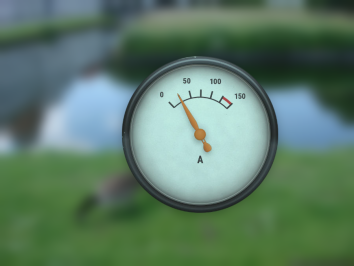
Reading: 25 (A)
